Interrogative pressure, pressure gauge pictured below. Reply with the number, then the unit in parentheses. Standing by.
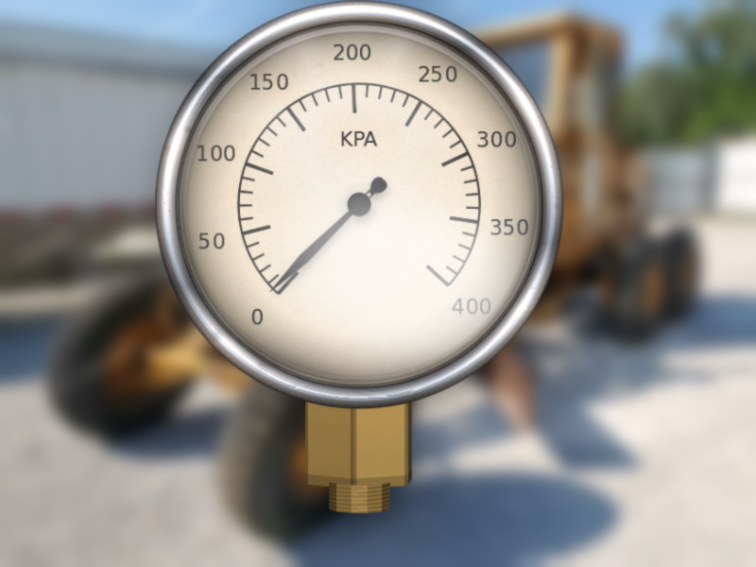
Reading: 5 (kPa)
